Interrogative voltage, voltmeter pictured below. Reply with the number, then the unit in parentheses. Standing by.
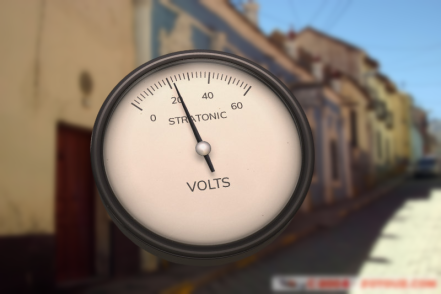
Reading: 22 (V)
